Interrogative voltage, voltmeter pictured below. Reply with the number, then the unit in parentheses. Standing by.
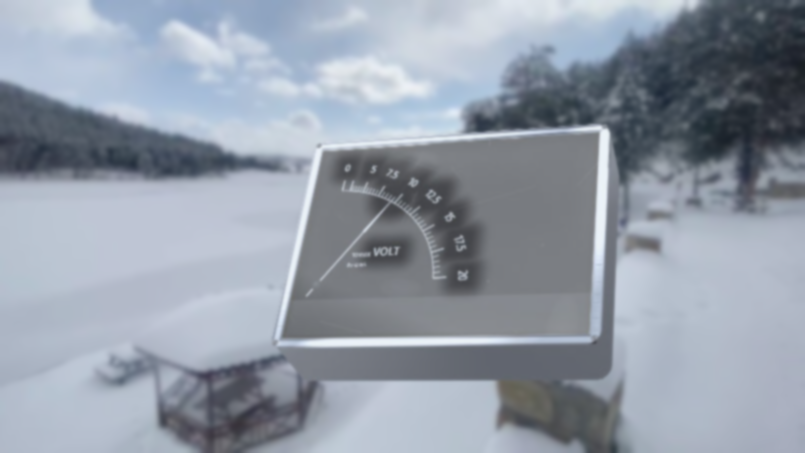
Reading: 10 (V)
